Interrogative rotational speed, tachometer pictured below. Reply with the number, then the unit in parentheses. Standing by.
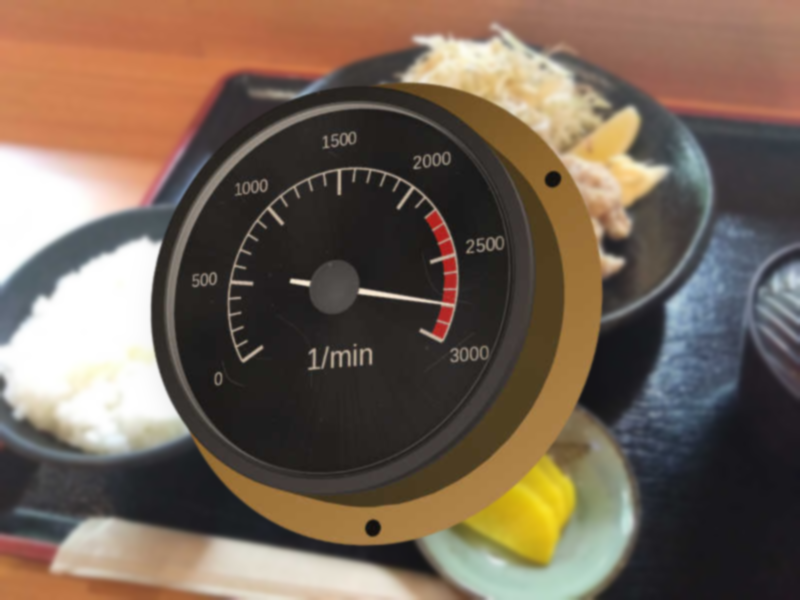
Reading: 2800 (rpm)
